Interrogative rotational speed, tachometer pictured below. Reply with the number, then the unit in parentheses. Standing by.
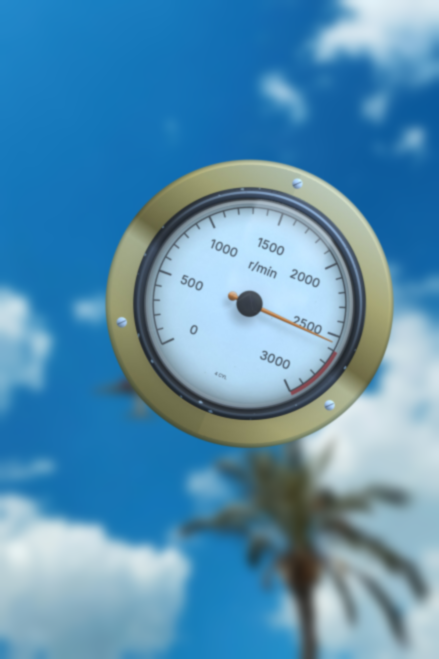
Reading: 2550 (rpm)
